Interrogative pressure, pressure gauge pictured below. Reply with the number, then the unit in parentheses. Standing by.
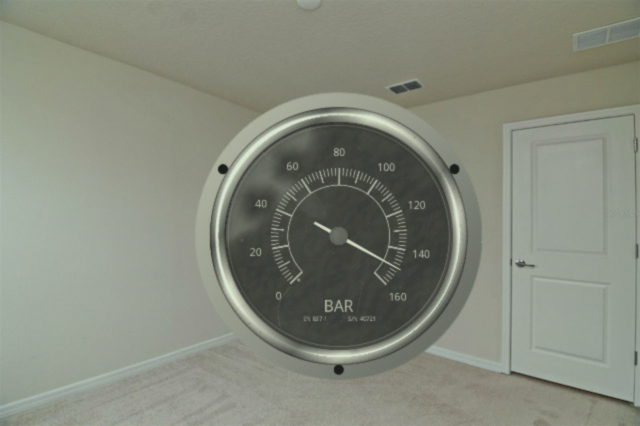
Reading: 150 (bar)
